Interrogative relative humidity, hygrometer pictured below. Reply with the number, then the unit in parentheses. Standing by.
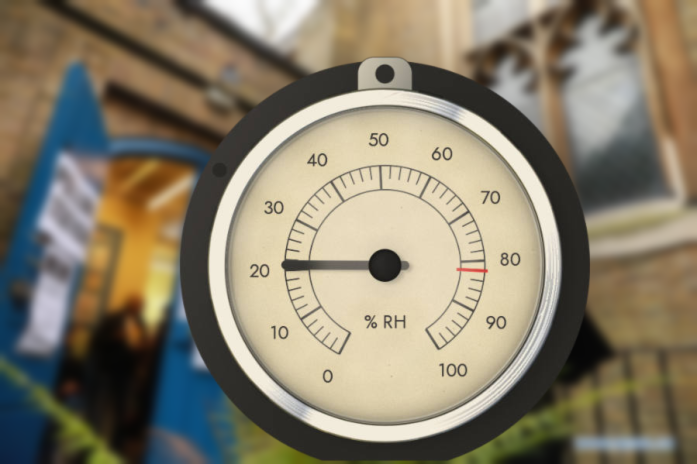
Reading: 21 (%)
